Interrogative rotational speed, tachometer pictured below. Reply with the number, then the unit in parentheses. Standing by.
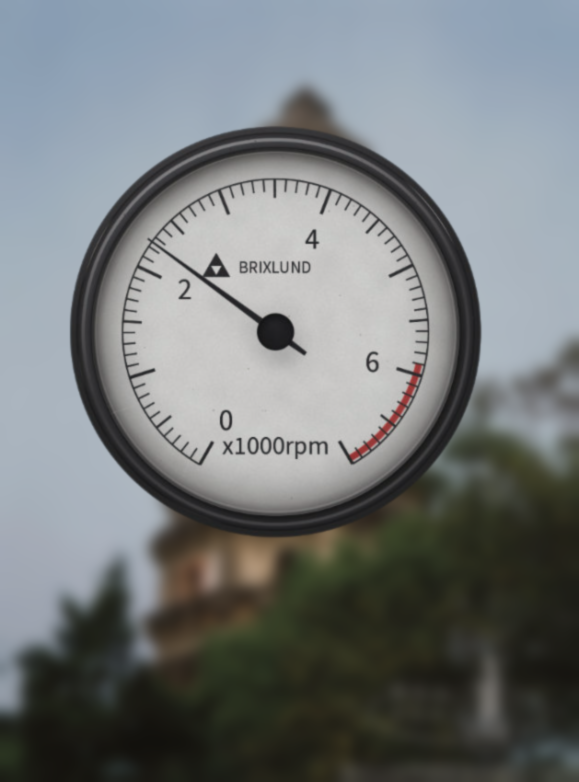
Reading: 2250 (rpm)
